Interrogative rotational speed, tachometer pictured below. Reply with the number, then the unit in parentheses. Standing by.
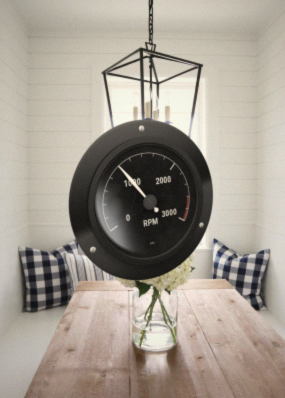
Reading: 1000 (rpm)
